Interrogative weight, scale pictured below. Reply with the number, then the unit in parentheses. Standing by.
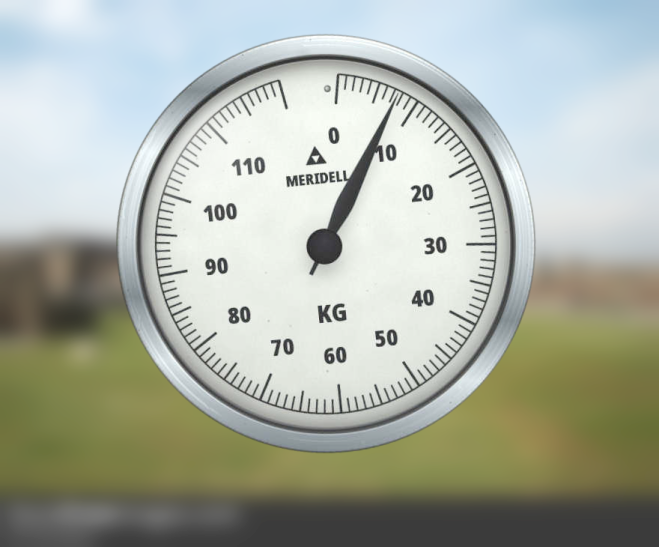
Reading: 7.5 (kg)
